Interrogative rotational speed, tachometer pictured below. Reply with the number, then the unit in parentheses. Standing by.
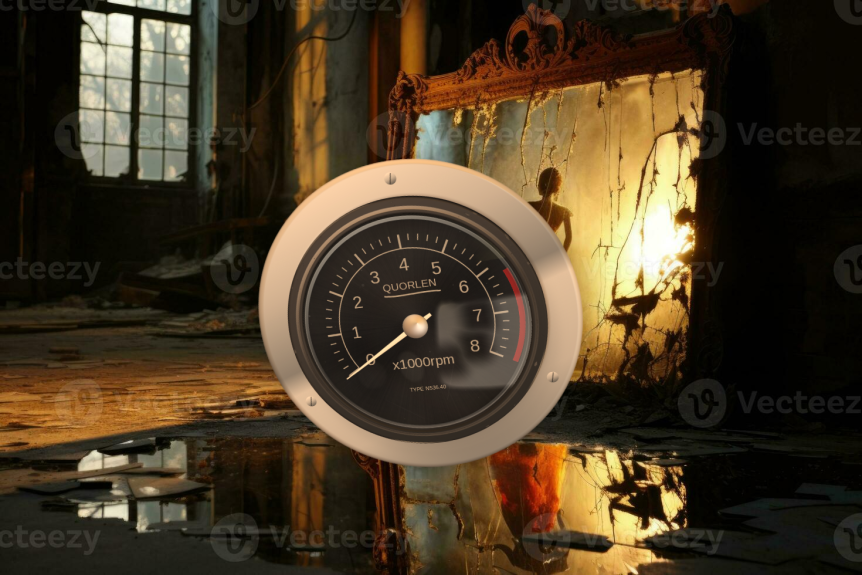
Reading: 0 (rpm)
